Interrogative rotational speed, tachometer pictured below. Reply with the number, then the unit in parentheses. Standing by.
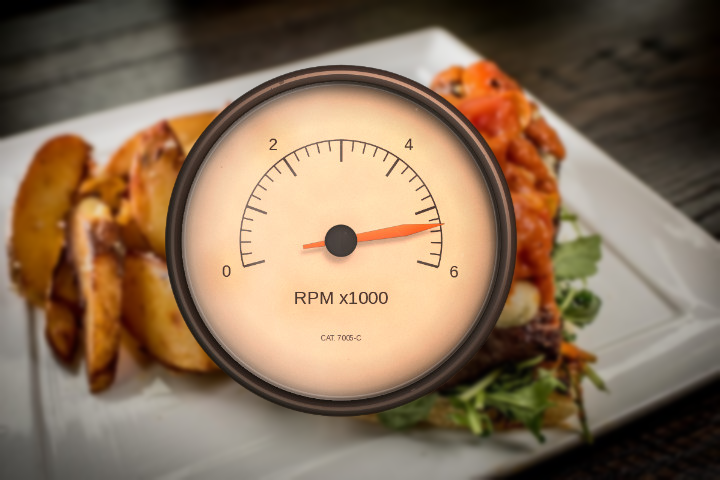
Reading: 5300 (rpm)
